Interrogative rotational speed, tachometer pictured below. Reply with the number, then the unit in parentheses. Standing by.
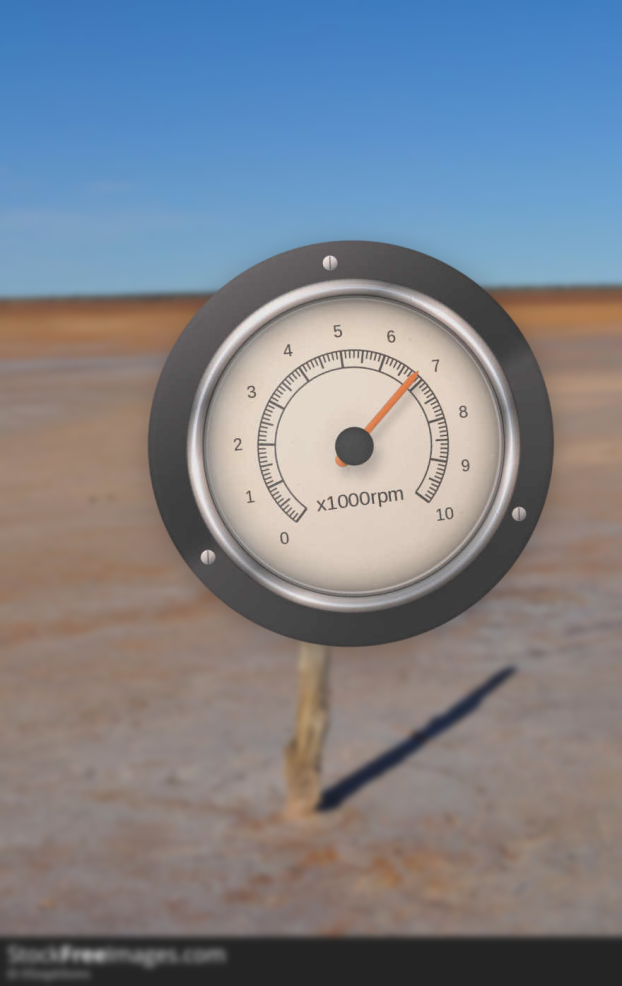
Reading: 6800 (rpm)
